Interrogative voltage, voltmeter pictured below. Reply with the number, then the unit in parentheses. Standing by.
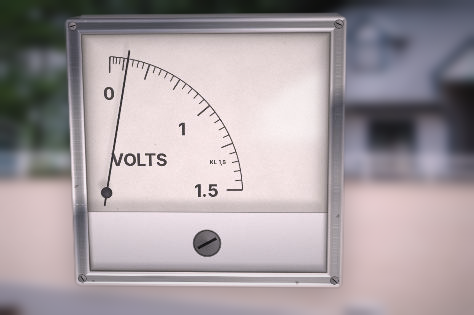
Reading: 0.3 (V)
